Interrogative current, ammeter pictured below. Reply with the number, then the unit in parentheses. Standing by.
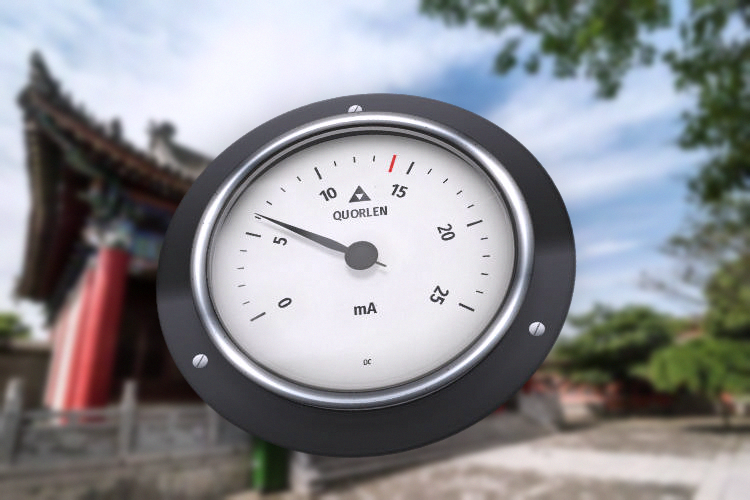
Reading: 6 (mA)
